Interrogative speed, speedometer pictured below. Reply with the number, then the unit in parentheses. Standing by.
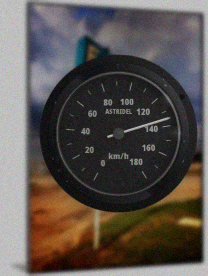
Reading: 135 (km/h)
